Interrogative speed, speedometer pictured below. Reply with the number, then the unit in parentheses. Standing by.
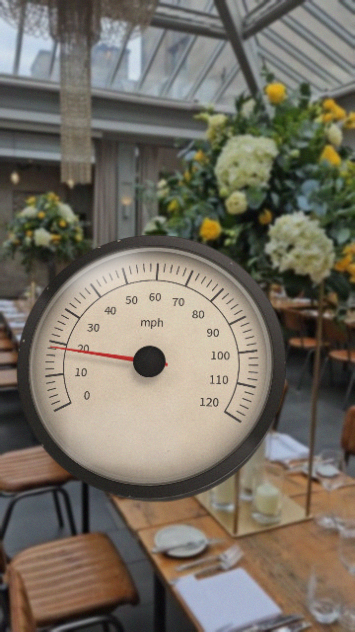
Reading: 18 (mph)
